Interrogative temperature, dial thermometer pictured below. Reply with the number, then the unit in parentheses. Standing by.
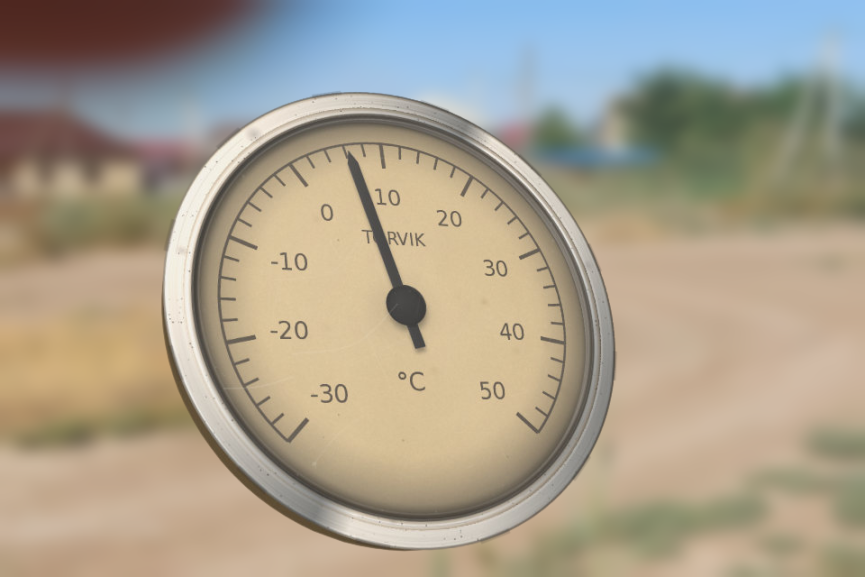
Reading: 6 (°C)
